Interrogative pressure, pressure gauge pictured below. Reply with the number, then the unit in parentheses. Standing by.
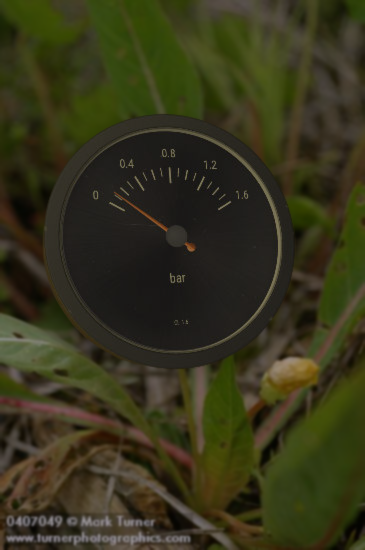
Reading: 0.1 (bar)
